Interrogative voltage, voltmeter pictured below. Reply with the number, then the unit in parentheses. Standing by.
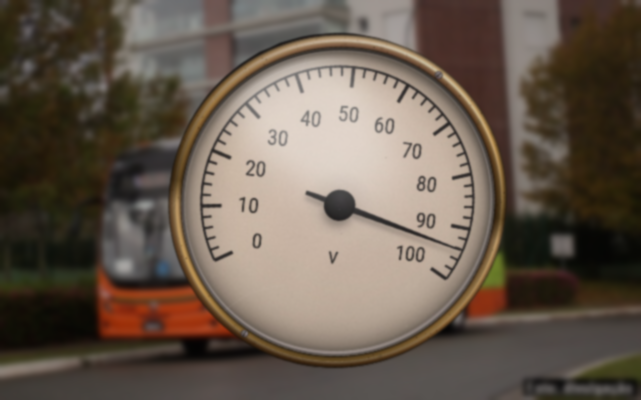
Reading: 94 (V)
